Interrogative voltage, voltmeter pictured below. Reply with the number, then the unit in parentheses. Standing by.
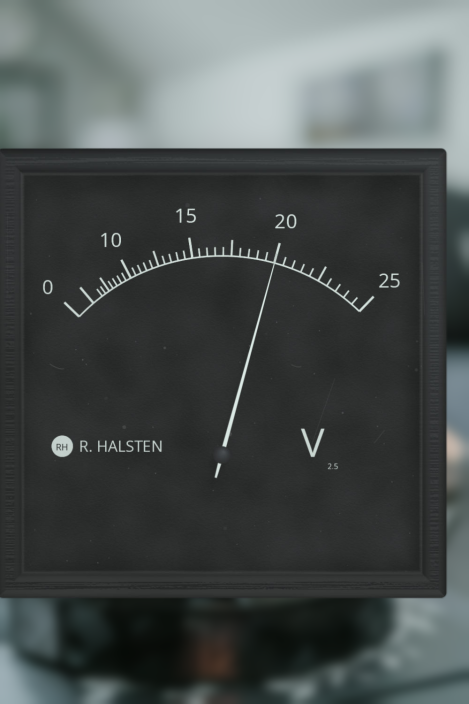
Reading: 20 (V)
